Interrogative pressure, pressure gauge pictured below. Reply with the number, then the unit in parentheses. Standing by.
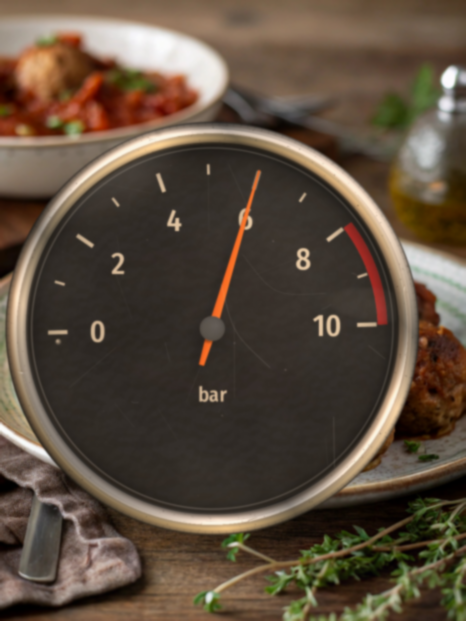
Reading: 6 (bar)
